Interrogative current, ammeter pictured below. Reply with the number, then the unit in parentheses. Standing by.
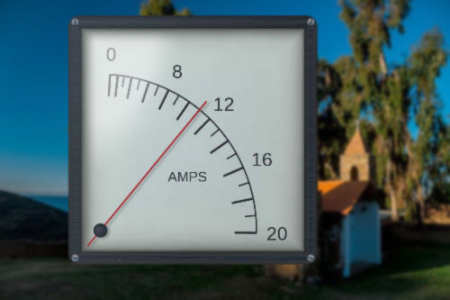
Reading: 11 (A)
